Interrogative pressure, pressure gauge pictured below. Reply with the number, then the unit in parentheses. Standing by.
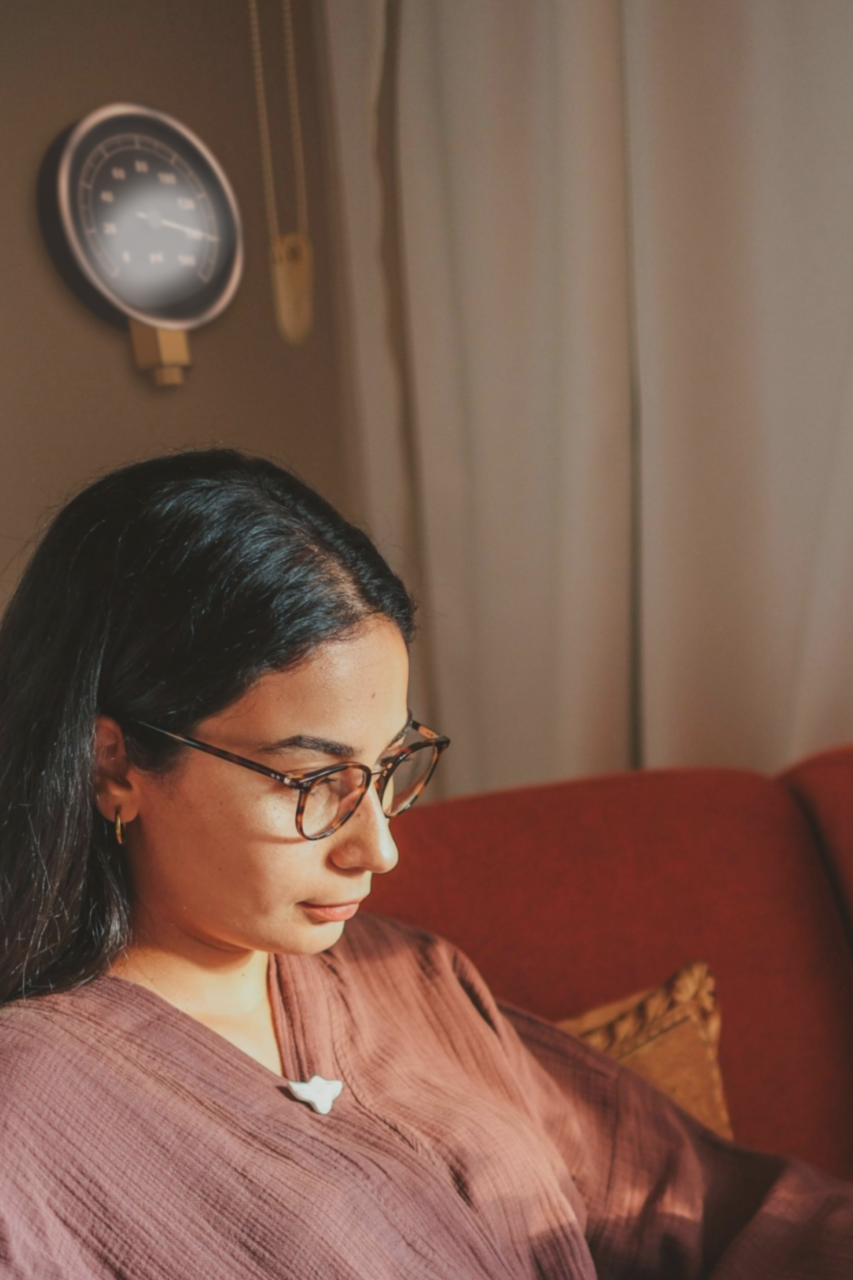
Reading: 140 (psi)
